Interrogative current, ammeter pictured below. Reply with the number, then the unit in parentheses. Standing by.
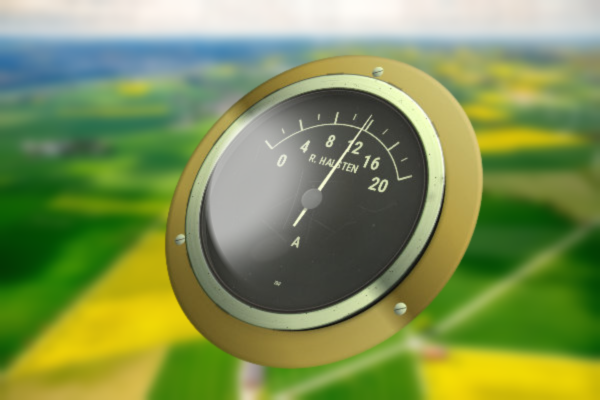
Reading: 12 (A)
